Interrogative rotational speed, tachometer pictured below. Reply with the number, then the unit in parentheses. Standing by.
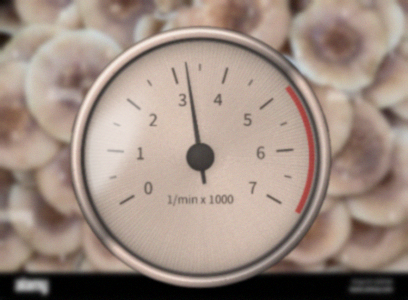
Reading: 3250 (rpm)
